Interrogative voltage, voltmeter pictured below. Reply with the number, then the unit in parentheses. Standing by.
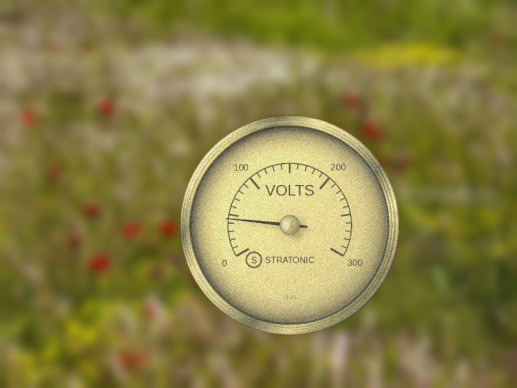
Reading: 45 (V)
